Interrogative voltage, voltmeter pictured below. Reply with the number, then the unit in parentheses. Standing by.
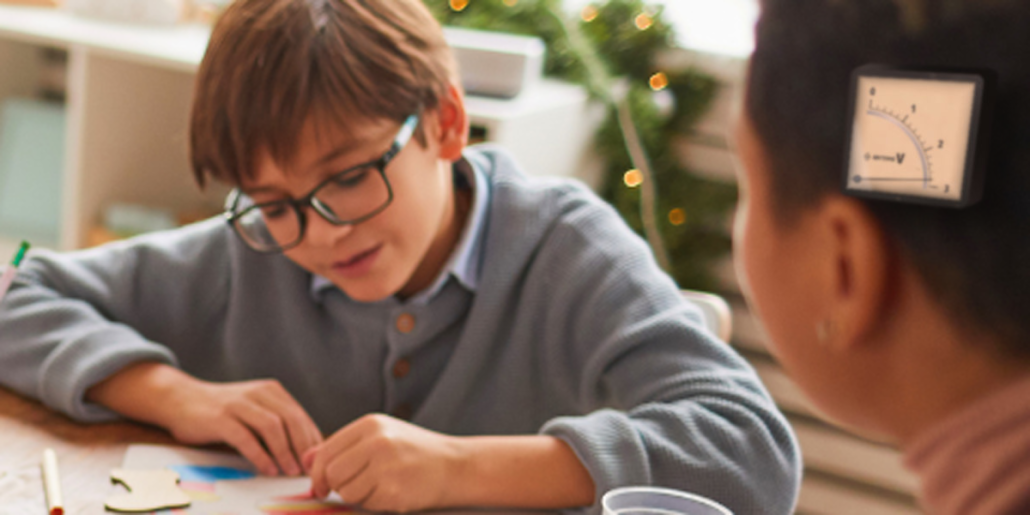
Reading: 2.8 (V)
